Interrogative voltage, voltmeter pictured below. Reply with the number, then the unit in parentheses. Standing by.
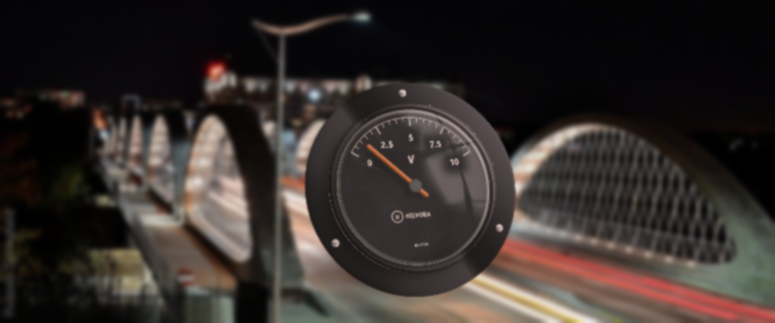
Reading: 1 (V)
